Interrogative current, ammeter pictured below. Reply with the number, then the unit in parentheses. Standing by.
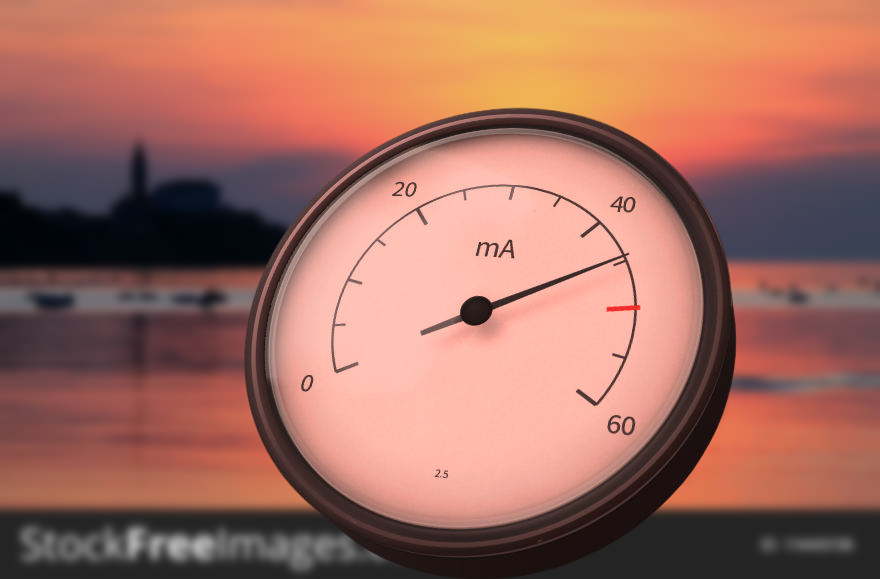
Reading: 45 (mA)
